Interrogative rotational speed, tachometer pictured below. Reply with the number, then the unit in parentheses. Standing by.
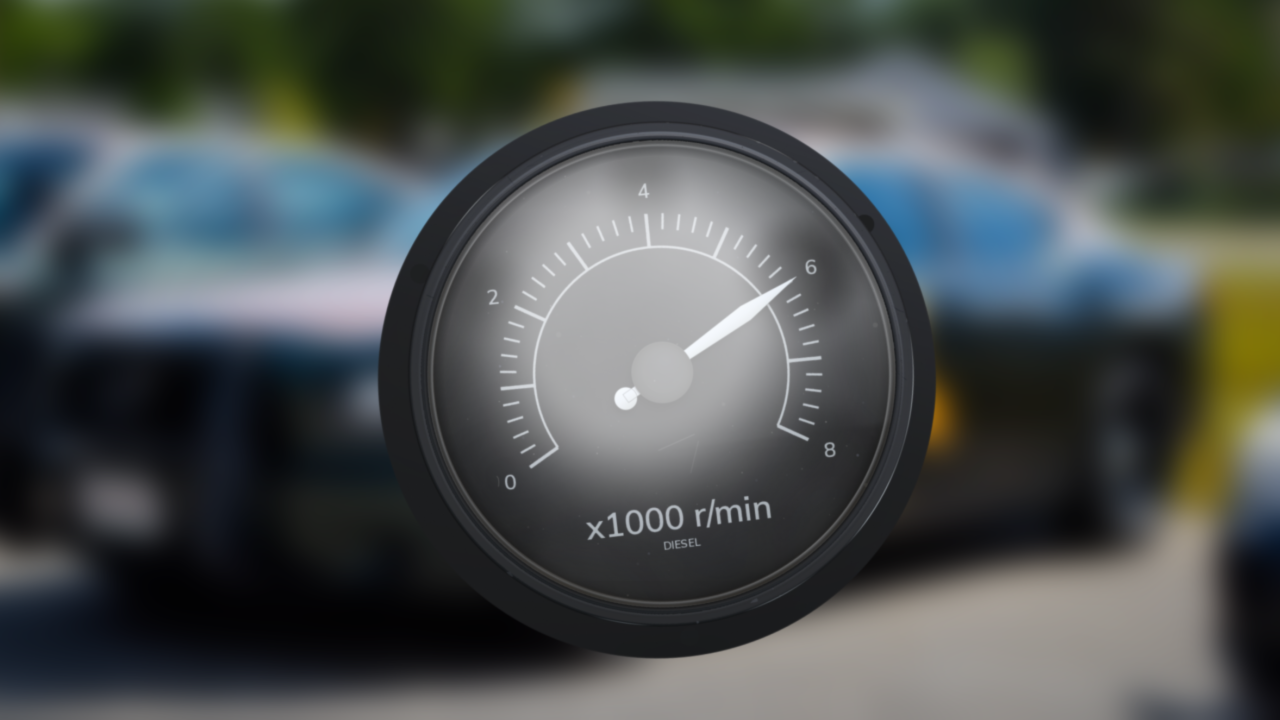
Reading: 6000 (rpm)
